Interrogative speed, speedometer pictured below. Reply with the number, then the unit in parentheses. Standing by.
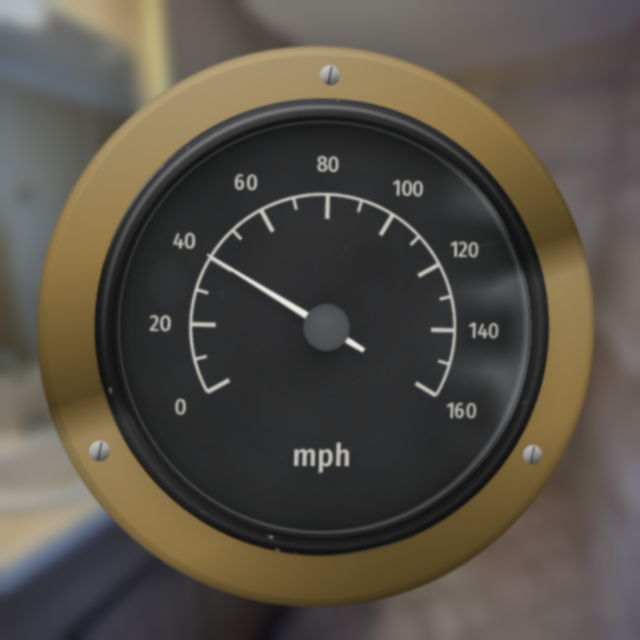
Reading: 40 (mph)
